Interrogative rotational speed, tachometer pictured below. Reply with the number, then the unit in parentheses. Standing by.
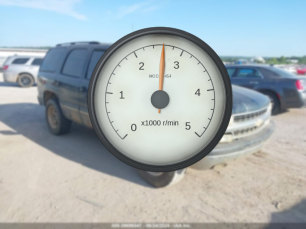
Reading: 2600 (rpm)
